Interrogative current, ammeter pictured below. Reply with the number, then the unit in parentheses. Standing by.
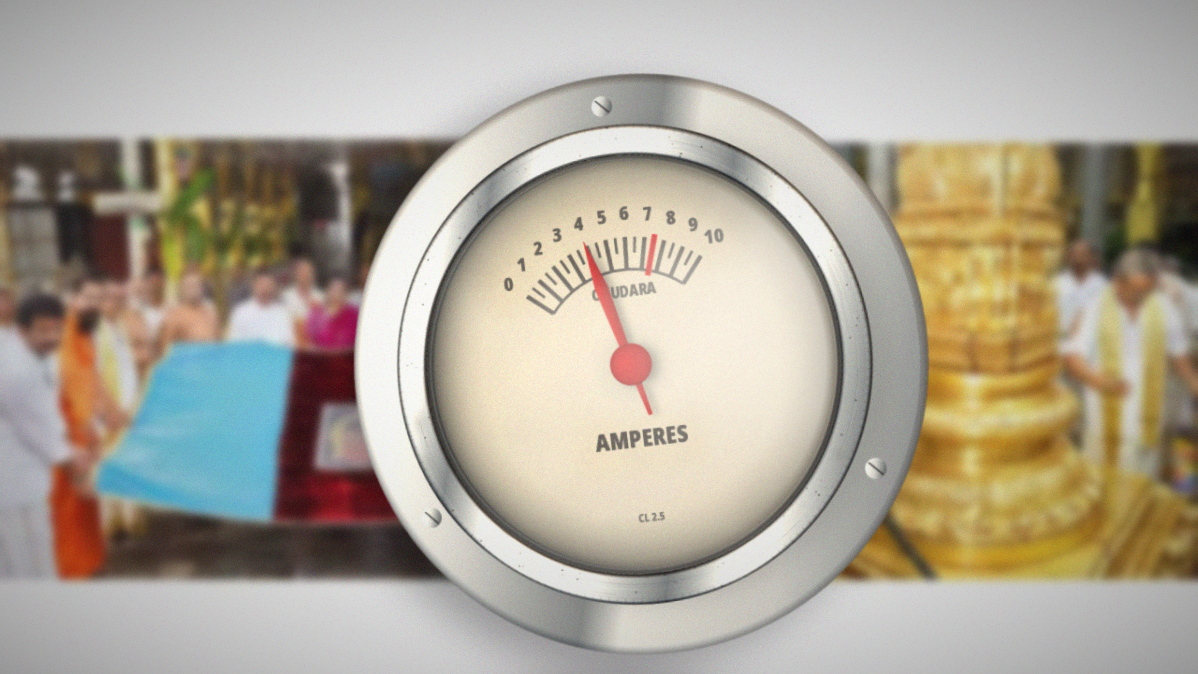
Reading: 4 (A)
